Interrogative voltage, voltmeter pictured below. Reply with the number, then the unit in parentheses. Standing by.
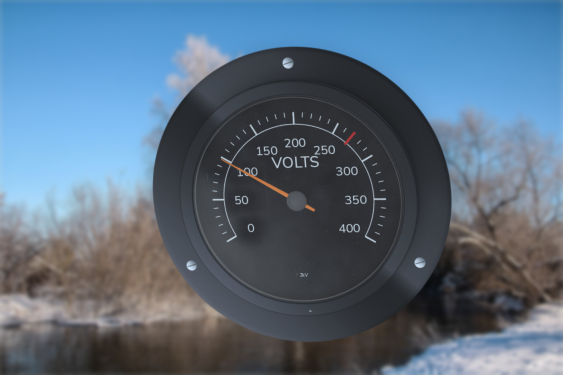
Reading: 100 (V)
